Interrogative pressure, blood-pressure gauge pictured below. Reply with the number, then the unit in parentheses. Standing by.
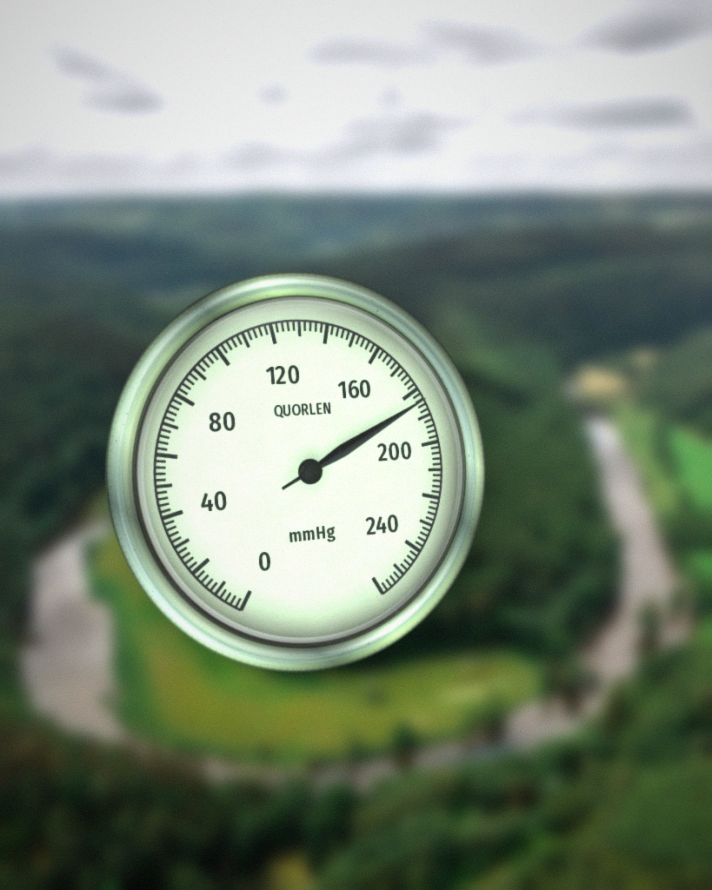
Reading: 184 (mmHg)
